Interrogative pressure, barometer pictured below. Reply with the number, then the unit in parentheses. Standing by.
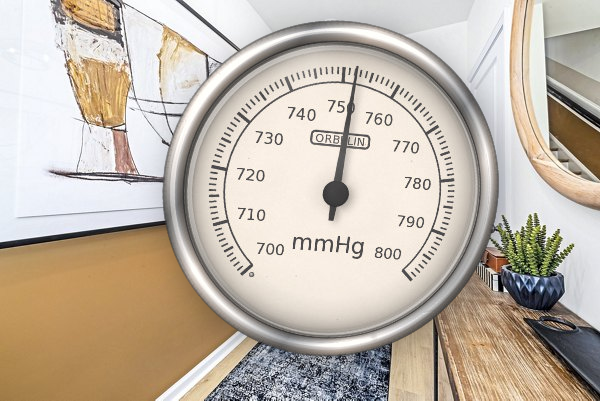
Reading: 752 (mmHg)
